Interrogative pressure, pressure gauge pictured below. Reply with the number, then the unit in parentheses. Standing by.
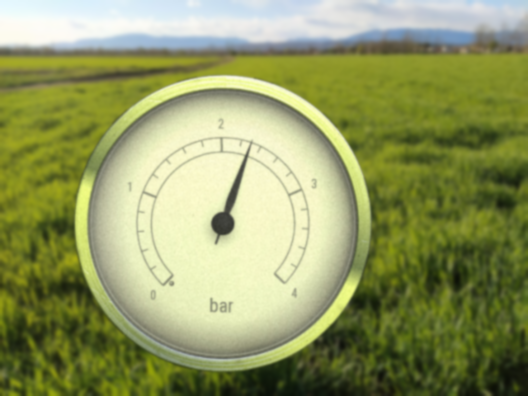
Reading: 2.3 (bar)
